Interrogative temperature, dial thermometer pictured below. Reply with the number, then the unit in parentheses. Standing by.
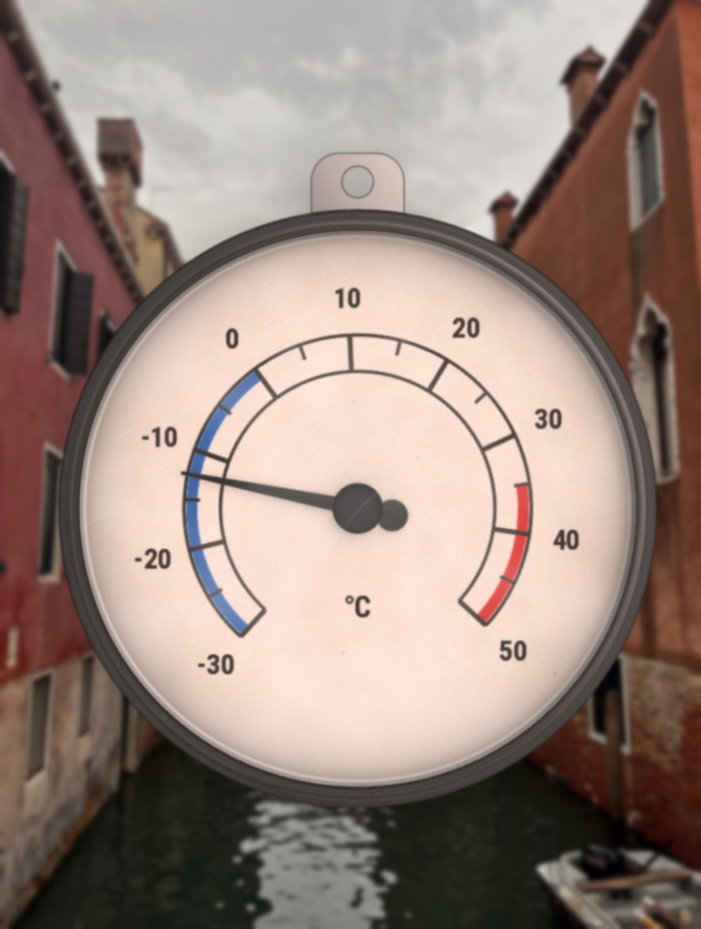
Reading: -12.5 (°C)
